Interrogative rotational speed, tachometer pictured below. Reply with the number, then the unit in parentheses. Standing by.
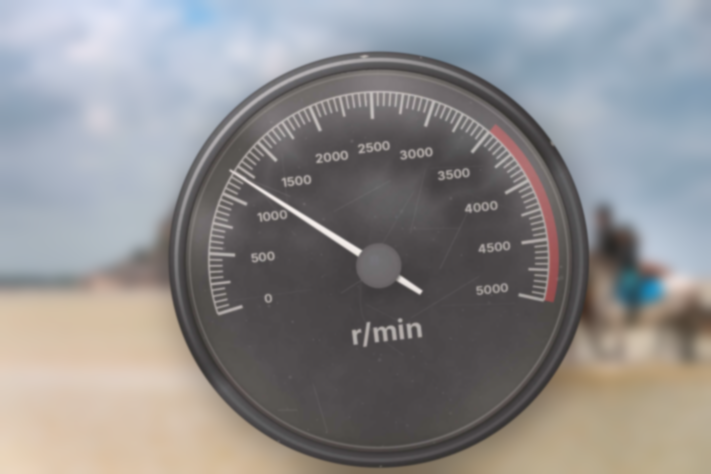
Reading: 1200 (rpm)
